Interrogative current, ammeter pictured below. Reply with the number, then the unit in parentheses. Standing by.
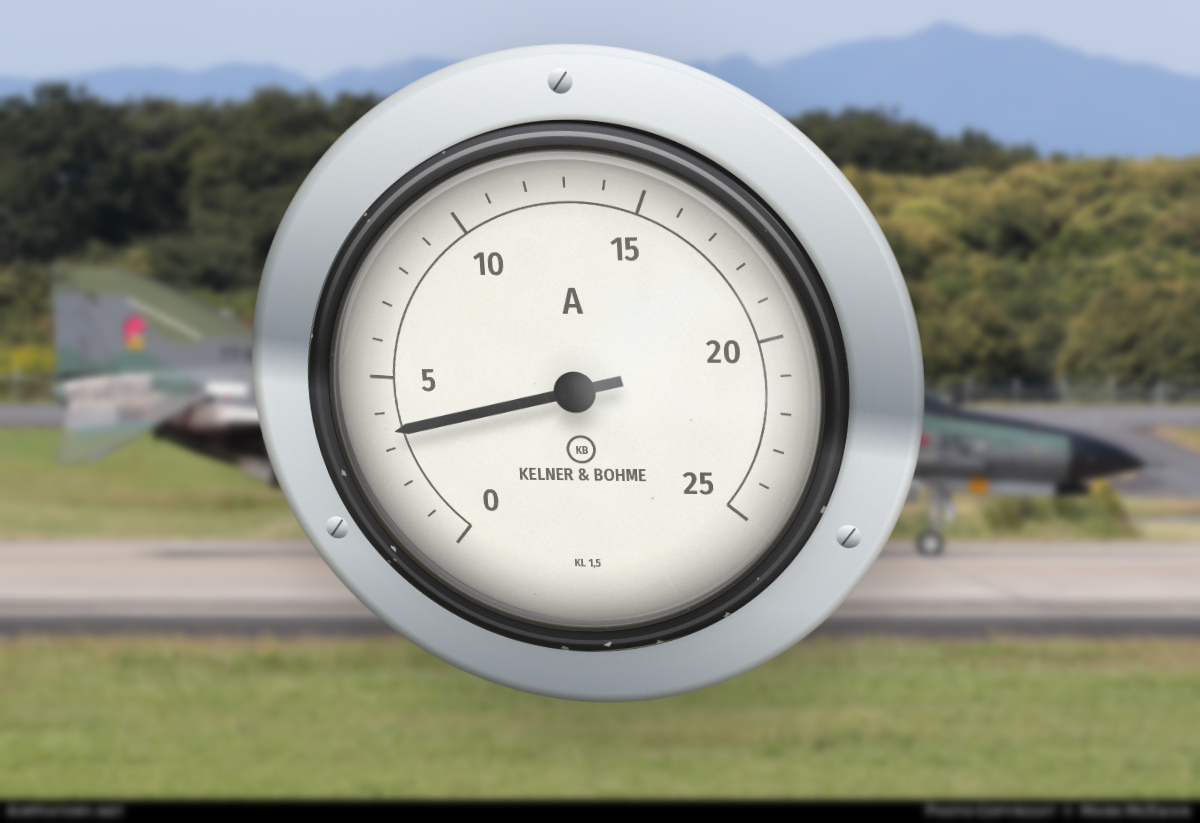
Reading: 3.5 (A)
